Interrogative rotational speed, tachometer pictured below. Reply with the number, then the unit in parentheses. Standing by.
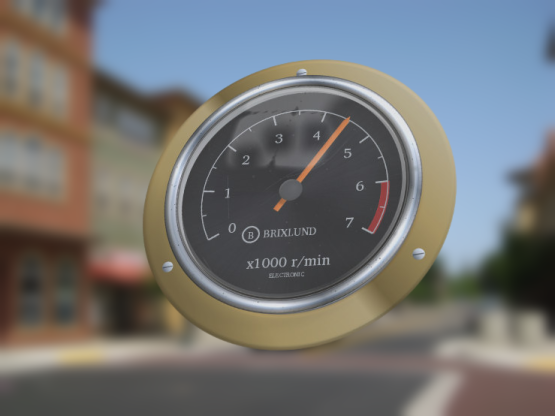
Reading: 4500 (rpm)
